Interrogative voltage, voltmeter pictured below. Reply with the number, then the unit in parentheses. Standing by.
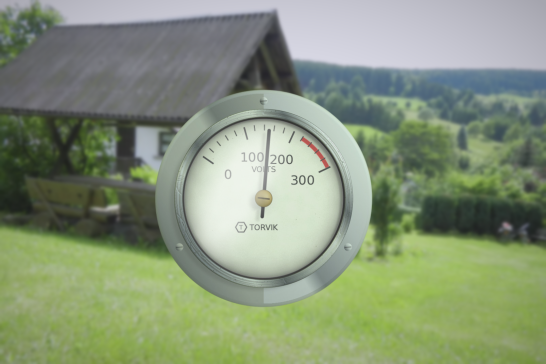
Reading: 150 (V)
